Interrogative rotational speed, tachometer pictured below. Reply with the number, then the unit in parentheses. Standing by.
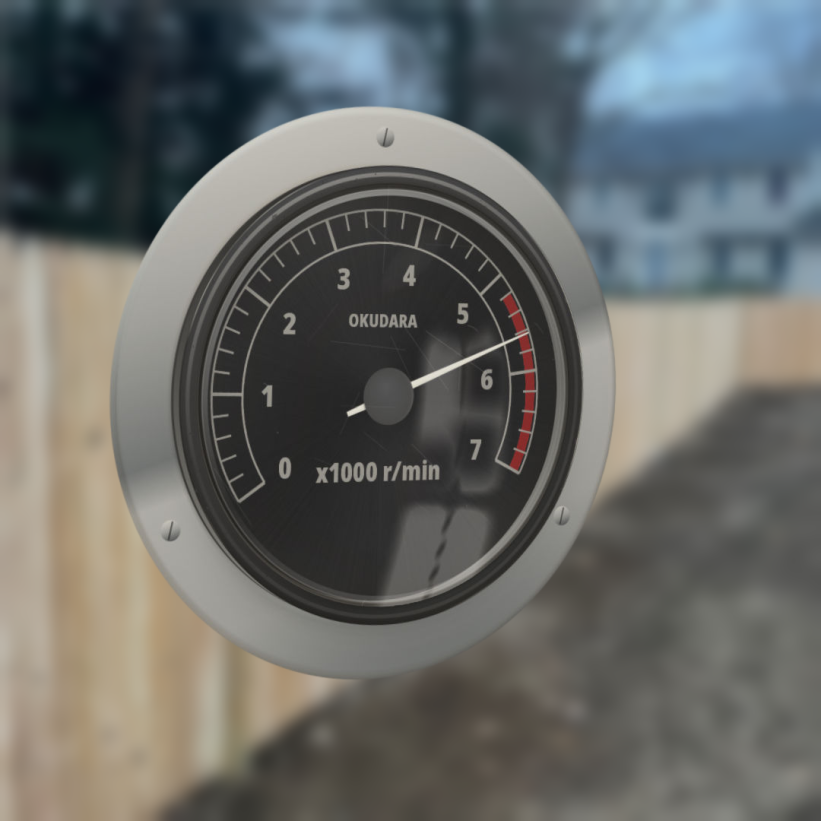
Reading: 5600 (rpm)
